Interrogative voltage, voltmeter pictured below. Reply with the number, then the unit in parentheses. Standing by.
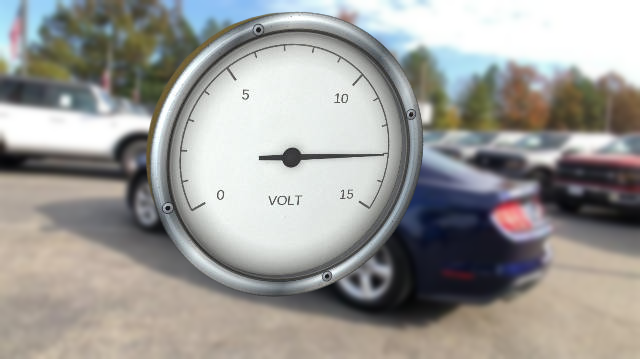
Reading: 13 (V)
